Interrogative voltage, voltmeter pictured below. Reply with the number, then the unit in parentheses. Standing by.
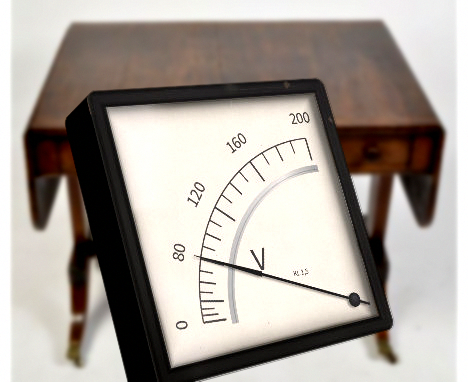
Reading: 80 (V)
